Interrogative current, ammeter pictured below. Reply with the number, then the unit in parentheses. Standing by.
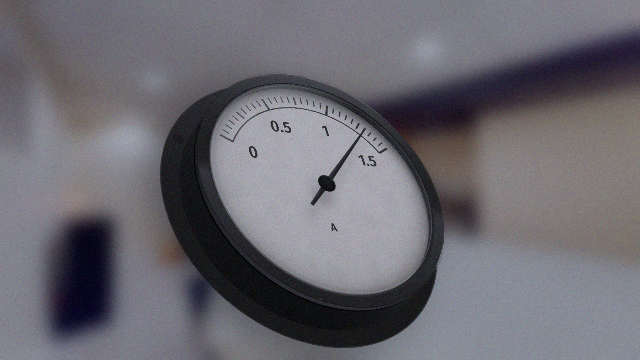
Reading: 1.3 (A)
